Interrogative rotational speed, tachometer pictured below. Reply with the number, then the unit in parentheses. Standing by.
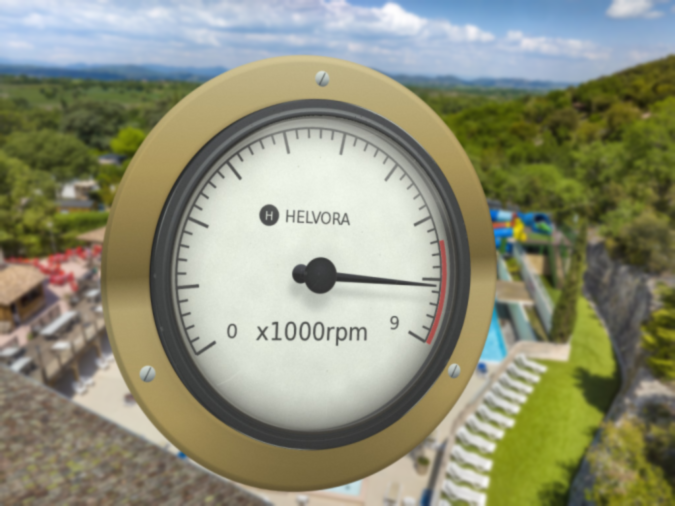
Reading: 8100 (rpm)
